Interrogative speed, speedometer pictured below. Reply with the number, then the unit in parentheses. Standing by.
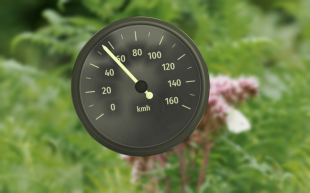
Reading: 55 (km/h)
